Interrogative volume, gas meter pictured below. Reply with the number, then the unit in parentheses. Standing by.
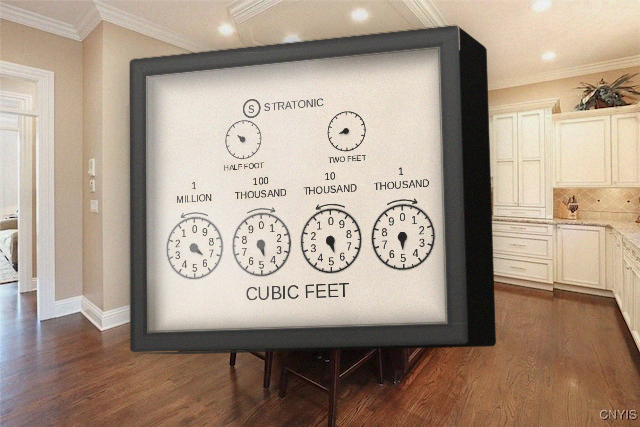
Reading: 645500 (ft³)
